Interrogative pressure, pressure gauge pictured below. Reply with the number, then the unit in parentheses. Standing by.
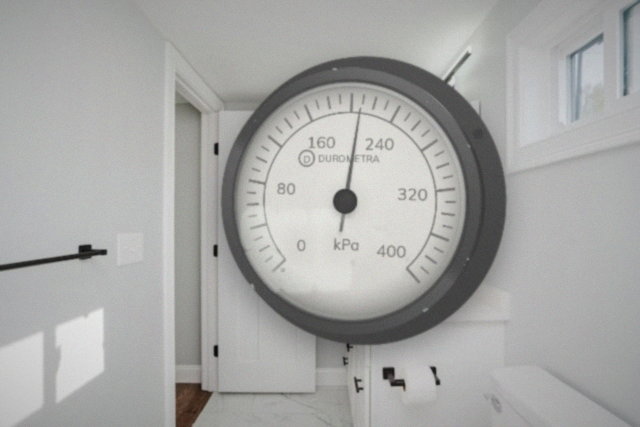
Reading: 210 (kPa)
